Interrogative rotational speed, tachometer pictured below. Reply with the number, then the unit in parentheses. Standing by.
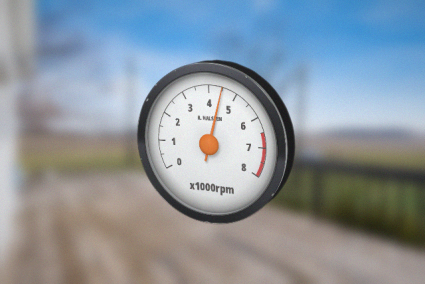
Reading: 4500 (rpm)
